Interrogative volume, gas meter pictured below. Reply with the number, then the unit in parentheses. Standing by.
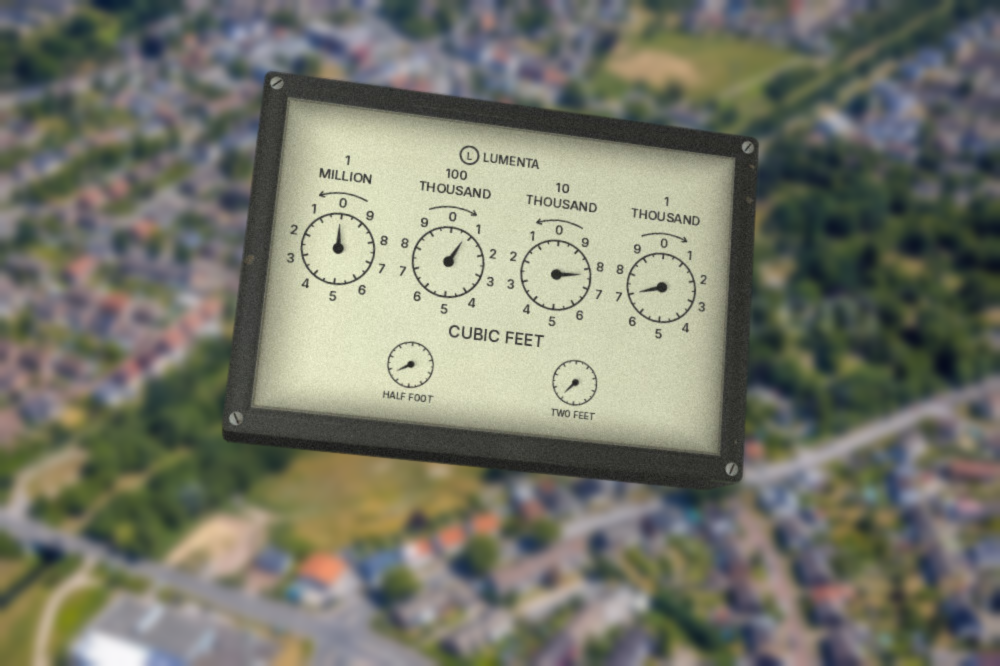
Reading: 7700 (ft³)
